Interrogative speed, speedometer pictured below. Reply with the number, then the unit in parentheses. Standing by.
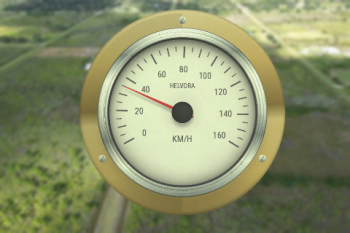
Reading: 35 (km/h)
